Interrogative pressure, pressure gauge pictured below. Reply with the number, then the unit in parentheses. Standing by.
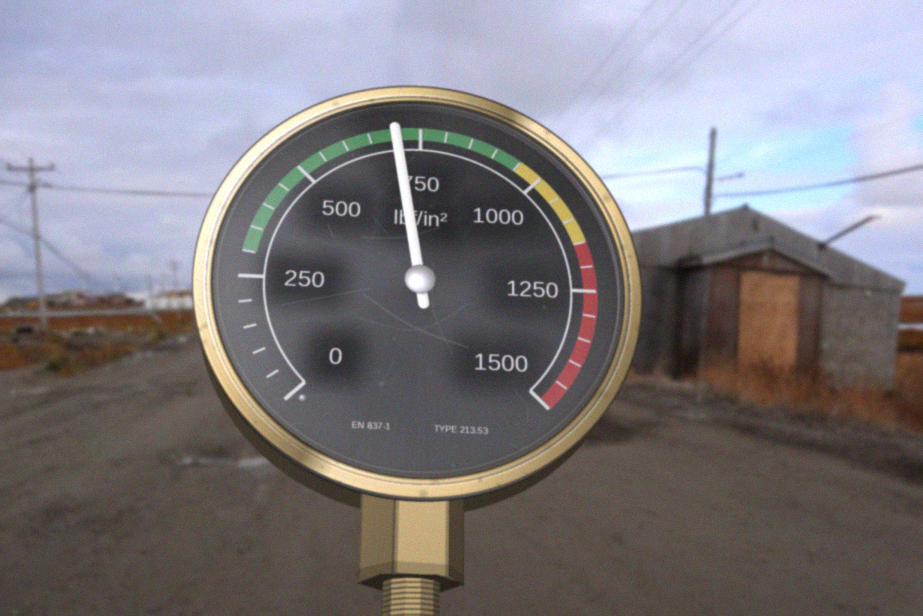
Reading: 700 (psi)
